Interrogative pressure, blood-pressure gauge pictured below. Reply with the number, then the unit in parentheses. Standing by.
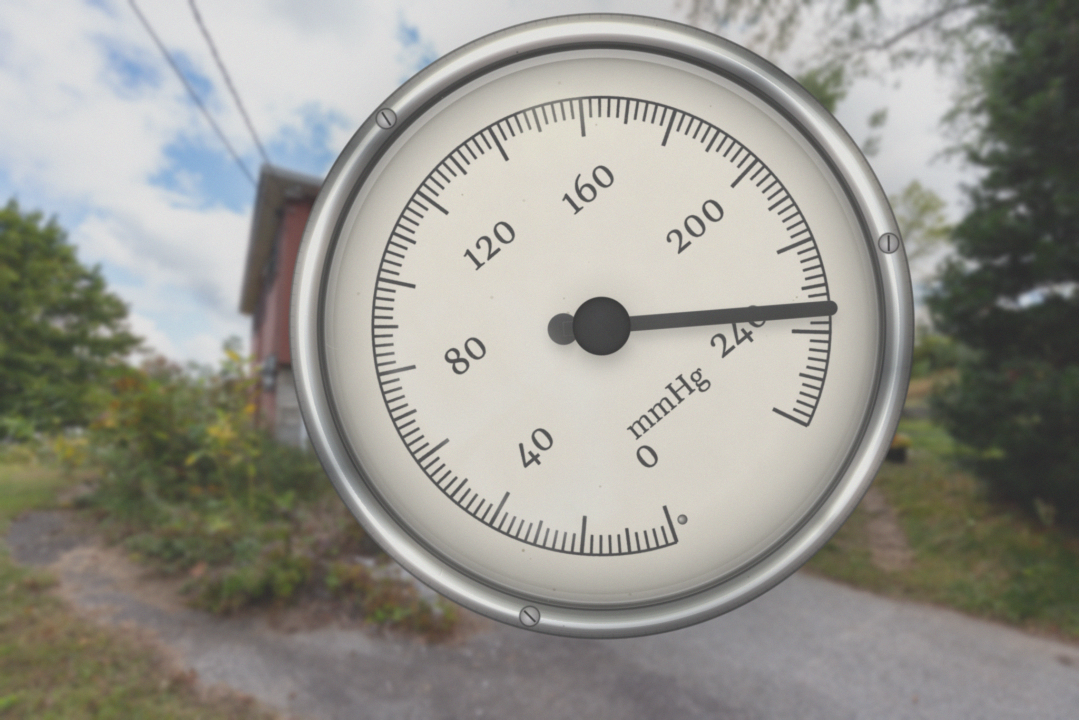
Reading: 235 (mmHg)
